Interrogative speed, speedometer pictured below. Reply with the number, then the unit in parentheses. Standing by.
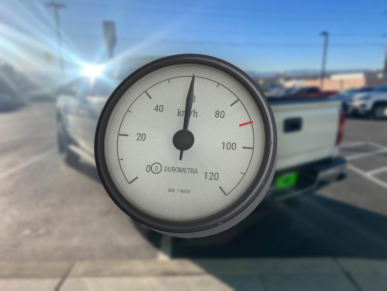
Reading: 60 (km/h)
